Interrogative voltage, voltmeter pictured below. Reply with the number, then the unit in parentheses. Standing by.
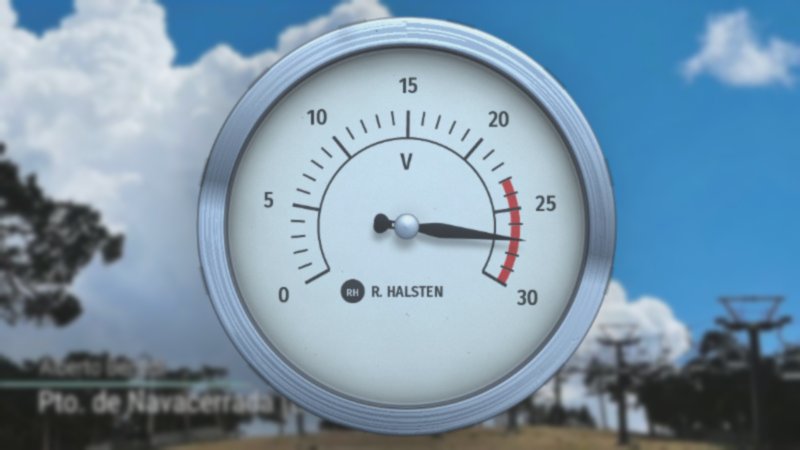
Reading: 27 (V)
